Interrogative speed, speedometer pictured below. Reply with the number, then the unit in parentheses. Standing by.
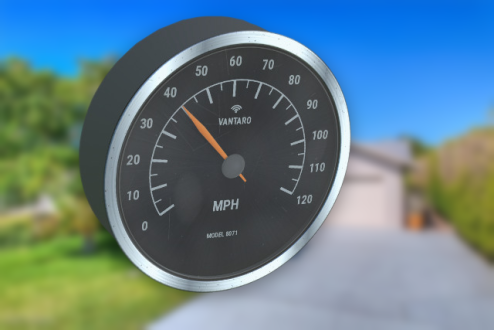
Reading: 40 (mph)
